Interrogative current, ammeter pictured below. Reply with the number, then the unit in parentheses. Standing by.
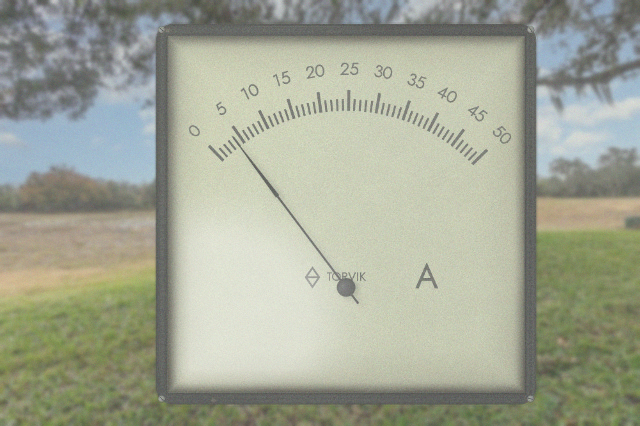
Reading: 4 (A)
